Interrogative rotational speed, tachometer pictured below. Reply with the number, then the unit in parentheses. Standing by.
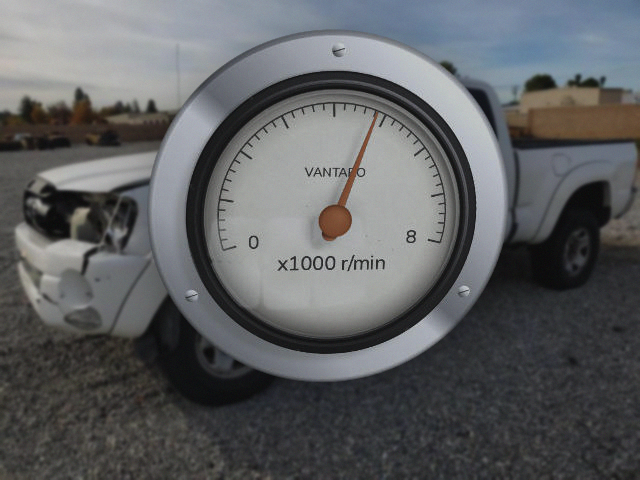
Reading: 4800 (rpm)
